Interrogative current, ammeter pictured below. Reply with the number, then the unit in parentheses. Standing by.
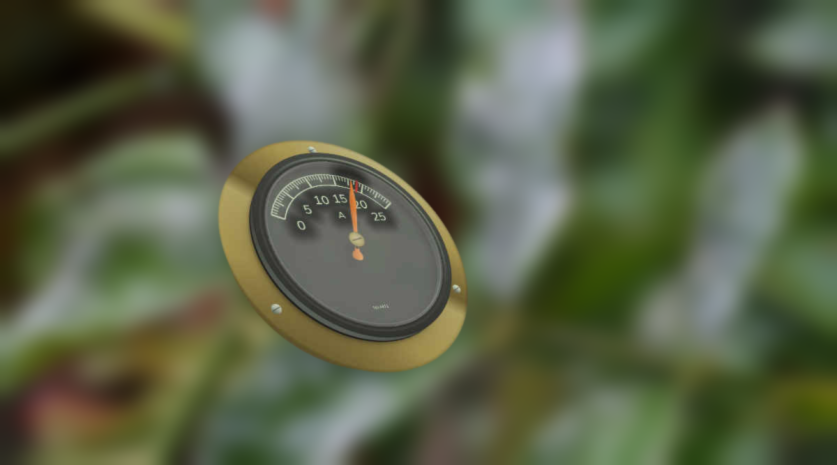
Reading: 17.5 (A)
